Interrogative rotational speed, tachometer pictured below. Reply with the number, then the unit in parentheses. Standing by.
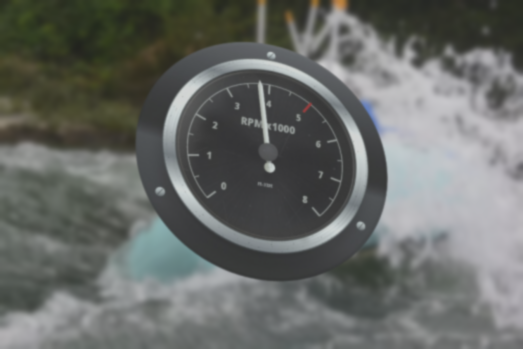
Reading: 3750 (rpm)
